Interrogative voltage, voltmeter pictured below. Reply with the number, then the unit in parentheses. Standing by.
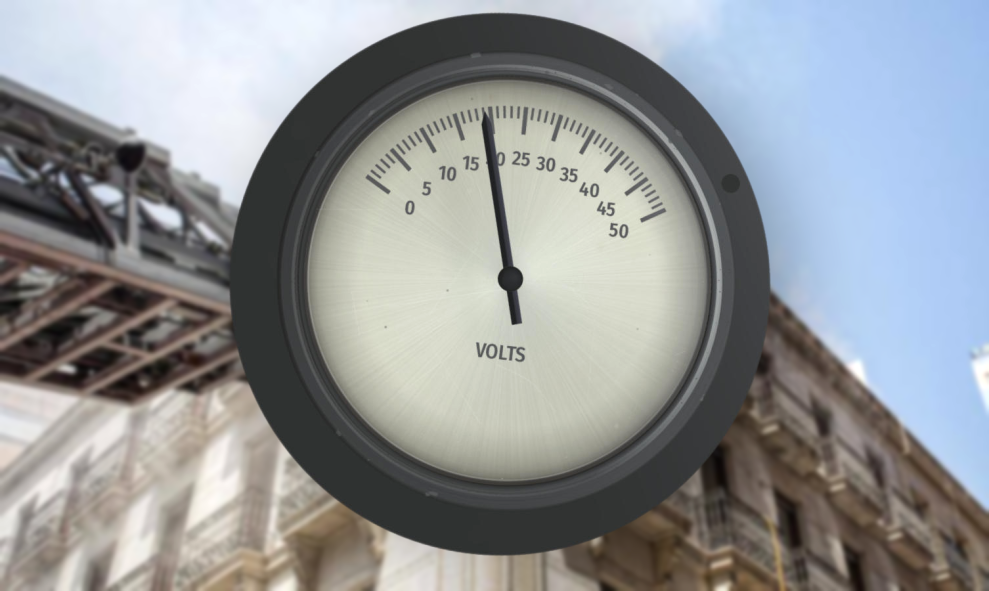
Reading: 19 (V)
